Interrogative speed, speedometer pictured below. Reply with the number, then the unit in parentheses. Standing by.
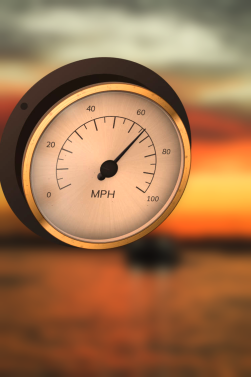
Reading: 65 (mph)
